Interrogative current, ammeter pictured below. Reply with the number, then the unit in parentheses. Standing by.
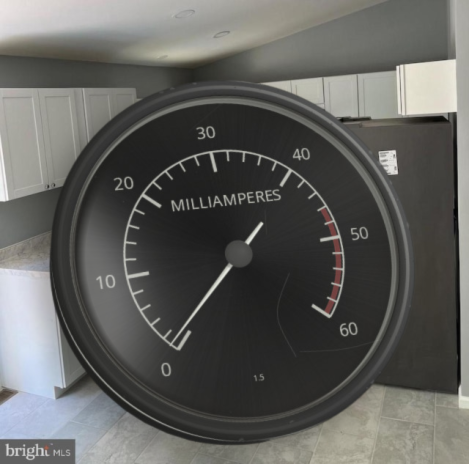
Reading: 1 (mA)
